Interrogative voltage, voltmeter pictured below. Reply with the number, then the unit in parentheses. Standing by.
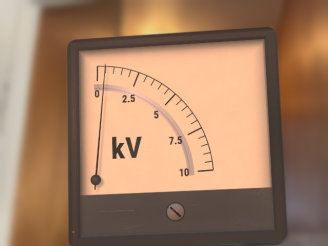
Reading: 0.5 (kV)
